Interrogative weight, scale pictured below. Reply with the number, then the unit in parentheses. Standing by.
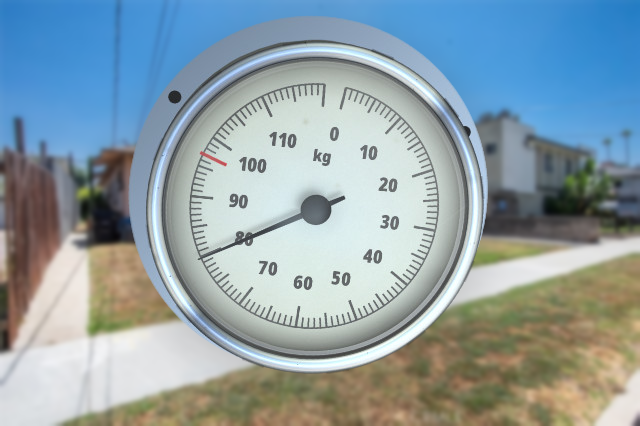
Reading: 80 (kg)
